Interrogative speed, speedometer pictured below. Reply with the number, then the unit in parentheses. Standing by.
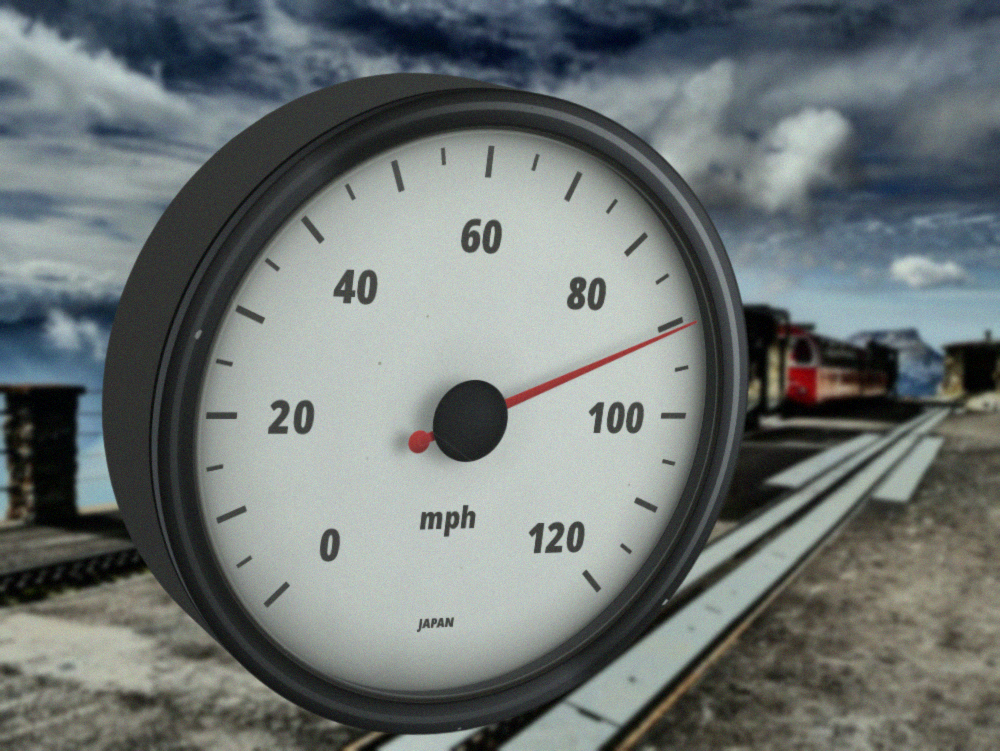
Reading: 90 (mph)
